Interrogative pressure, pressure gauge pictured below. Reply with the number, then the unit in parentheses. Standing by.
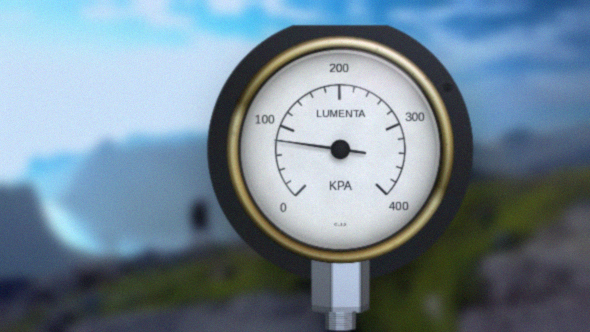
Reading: 80 (kPa)
